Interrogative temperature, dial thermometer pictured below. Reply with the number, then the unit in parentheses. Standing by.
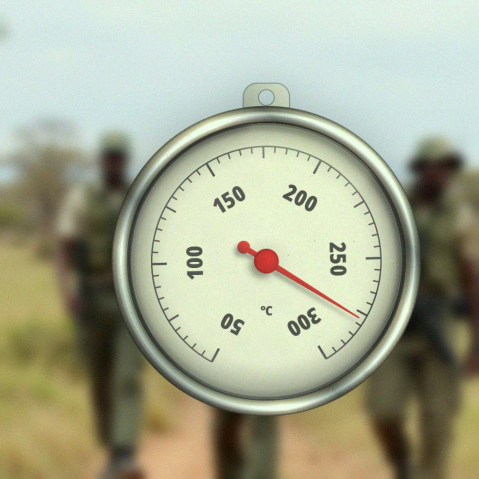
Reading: 277.5 (°C)
